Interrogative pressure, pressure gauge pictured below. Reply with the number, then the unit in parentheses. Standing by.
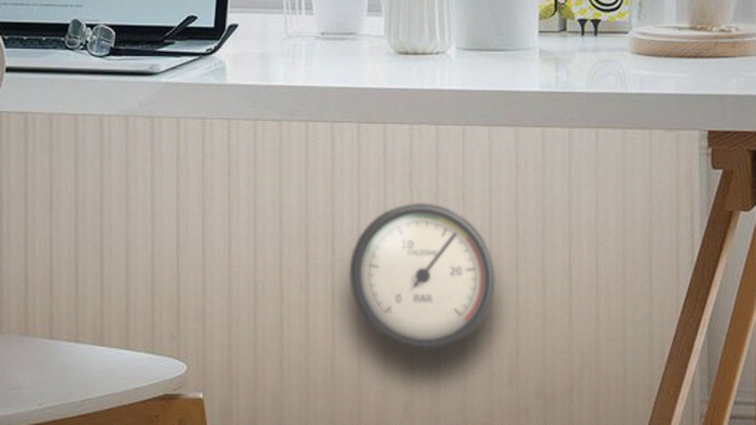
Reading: 16 (bar)
